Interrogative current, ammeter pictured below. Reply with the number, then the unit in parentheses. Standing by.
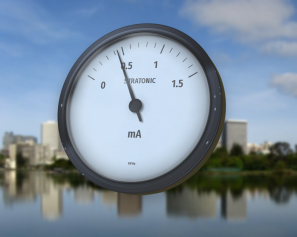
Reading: 0.45 (mA)
